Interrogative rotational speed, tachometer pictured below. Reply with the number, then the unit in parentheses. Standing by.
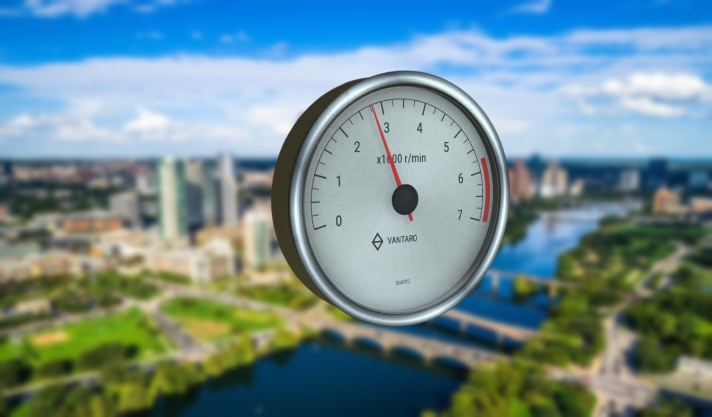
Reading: 2750 (rpm)
